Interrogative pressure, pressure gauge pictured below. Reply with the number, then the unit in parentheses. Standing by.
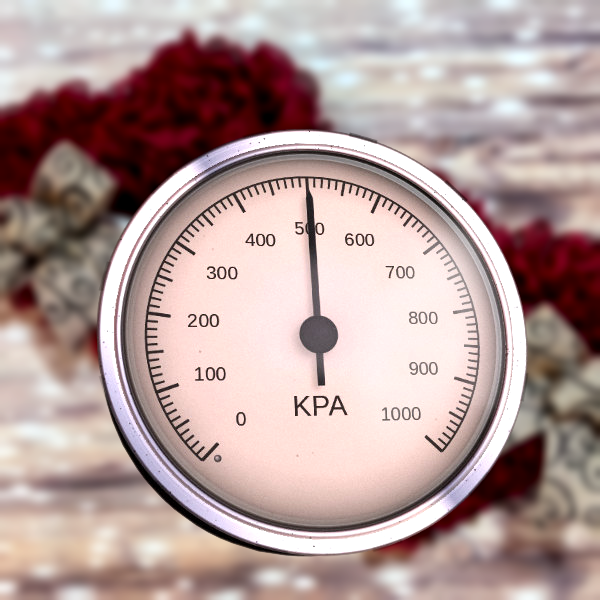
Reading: 500 (kPa)
